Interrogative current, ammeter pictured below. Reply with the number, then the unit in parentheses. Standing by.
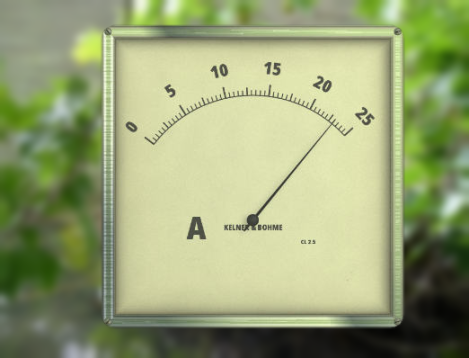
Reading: 23 (A)
